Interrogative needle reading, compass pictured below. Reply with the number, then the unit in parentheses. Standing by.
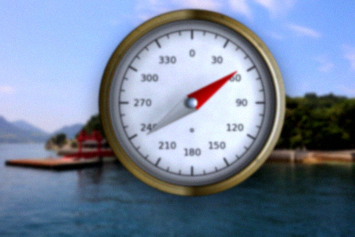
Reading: 55 (°)
